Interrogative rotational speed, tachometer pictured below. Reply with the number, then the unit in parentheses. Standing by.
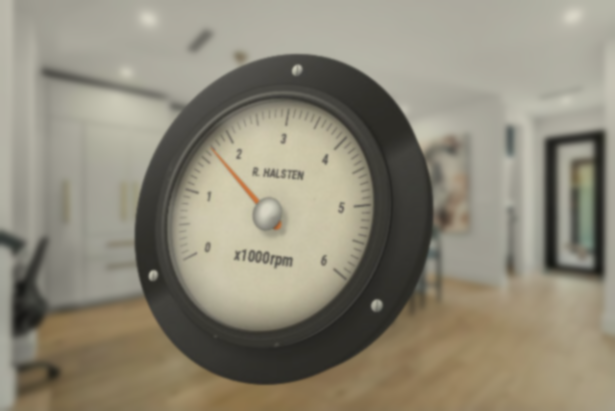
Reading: 1700 (rpm)
